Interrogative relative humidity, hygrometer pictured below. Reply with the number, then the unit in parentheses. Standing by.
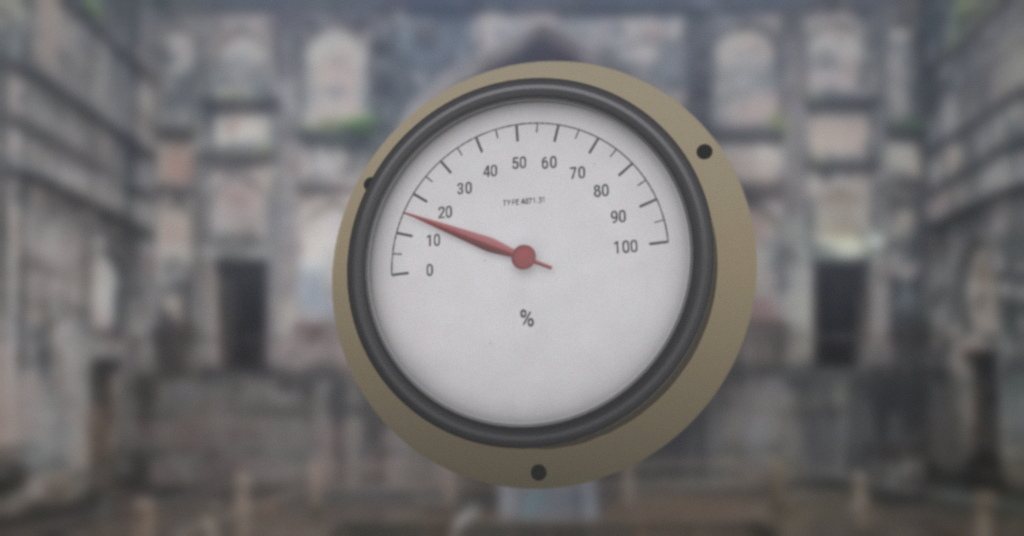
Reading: 15 (%)
